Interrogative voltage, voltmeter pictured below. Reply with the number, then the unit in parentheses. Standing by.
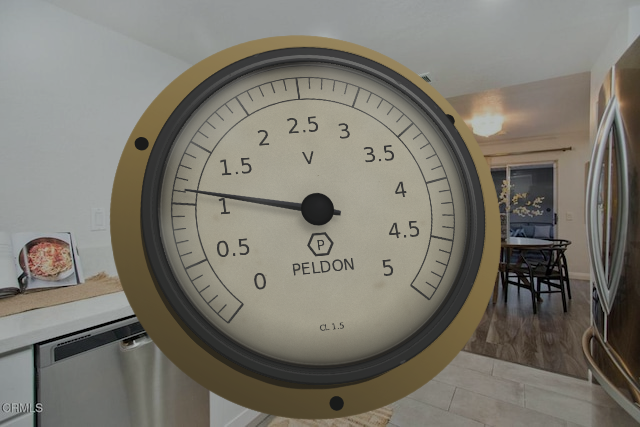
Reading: 1.1 (V)
